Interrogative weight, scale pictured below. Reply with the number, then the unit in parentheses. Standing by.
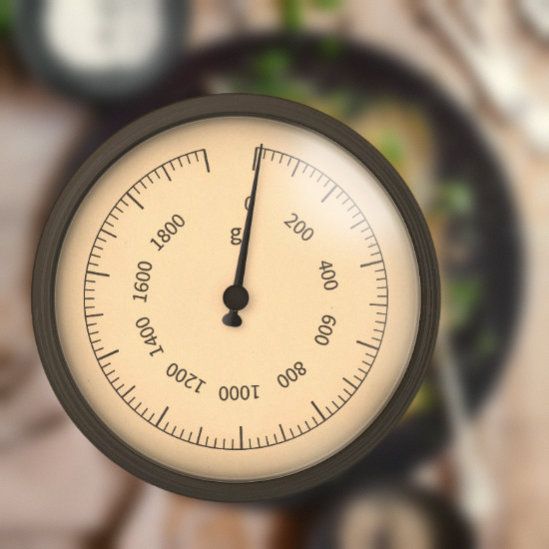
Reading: 10 (g)
